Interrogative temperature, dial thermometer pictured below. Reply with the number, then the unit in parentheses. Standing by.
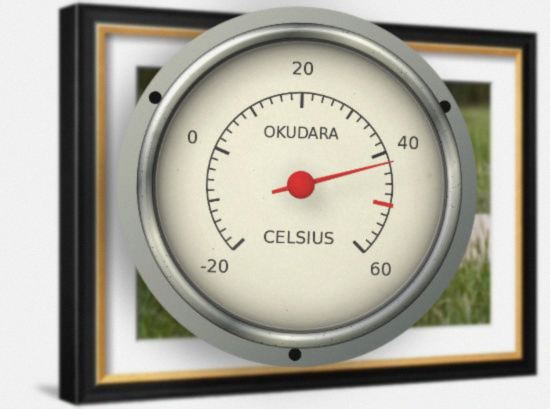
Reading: 42 (°C)
